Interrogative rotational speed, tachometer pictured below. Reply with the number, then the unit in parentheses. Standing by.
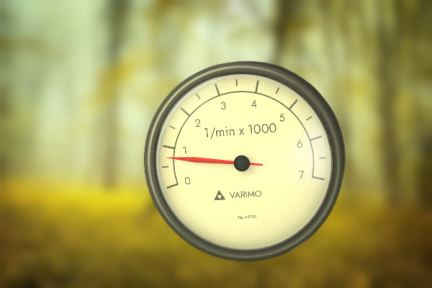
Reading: 750 (rpm)
